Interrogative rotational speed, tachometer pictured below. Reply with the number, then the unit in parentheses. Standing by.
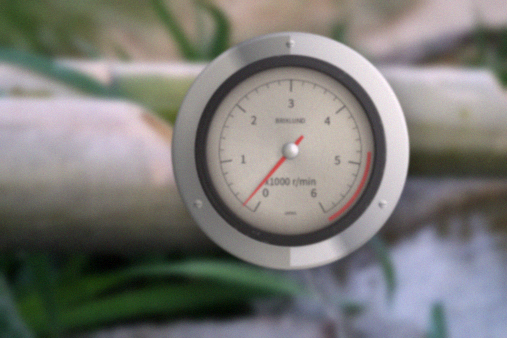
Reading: 200 (rpm)
